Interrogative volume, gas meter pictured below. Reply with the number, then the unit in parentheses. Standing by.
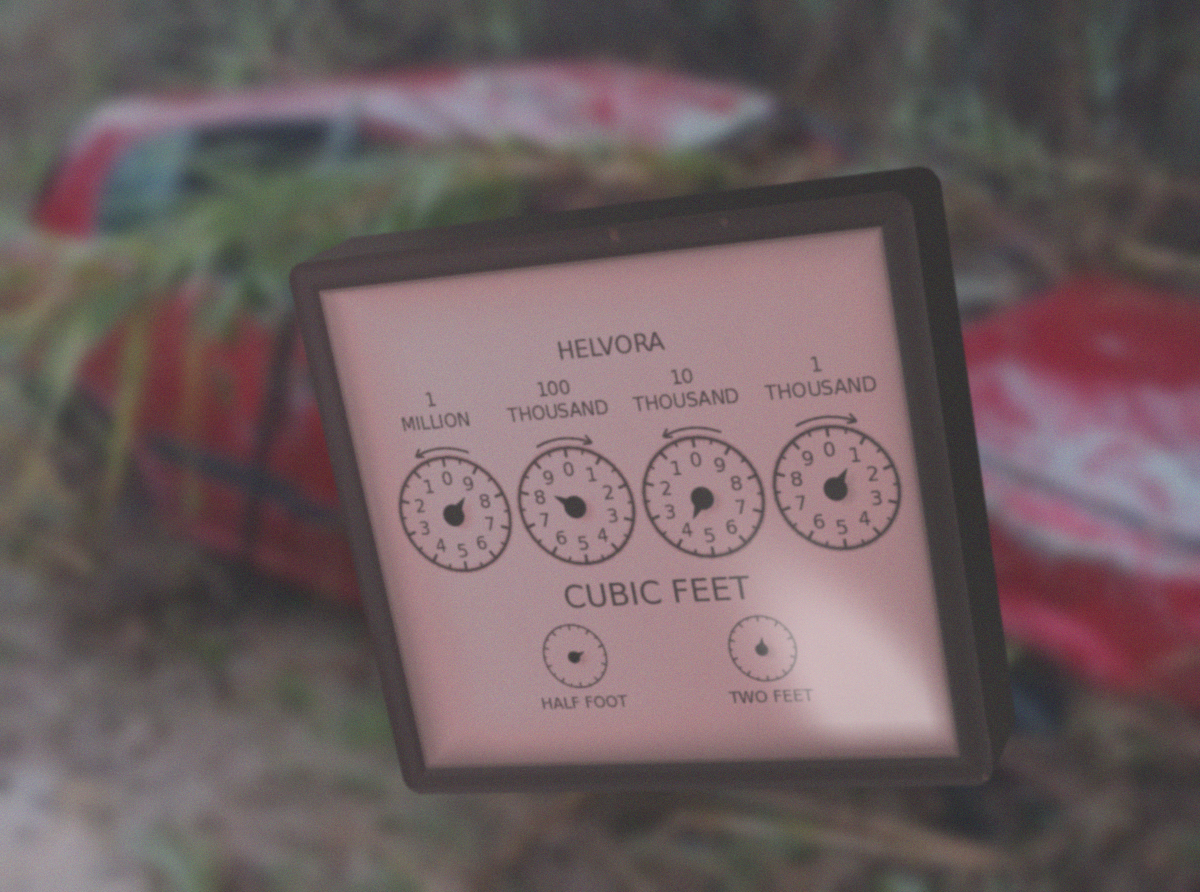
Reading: 884100 (ft³)
